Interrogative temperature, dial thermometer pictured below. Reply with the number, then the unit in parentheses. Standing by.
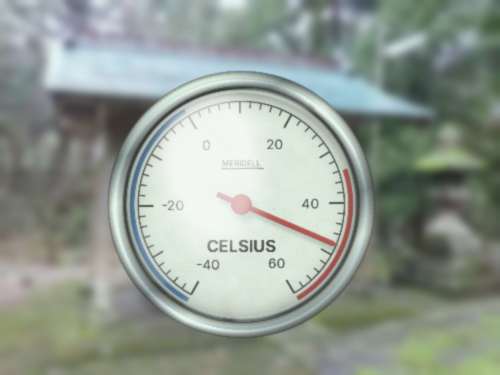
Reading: 48 (°C)
